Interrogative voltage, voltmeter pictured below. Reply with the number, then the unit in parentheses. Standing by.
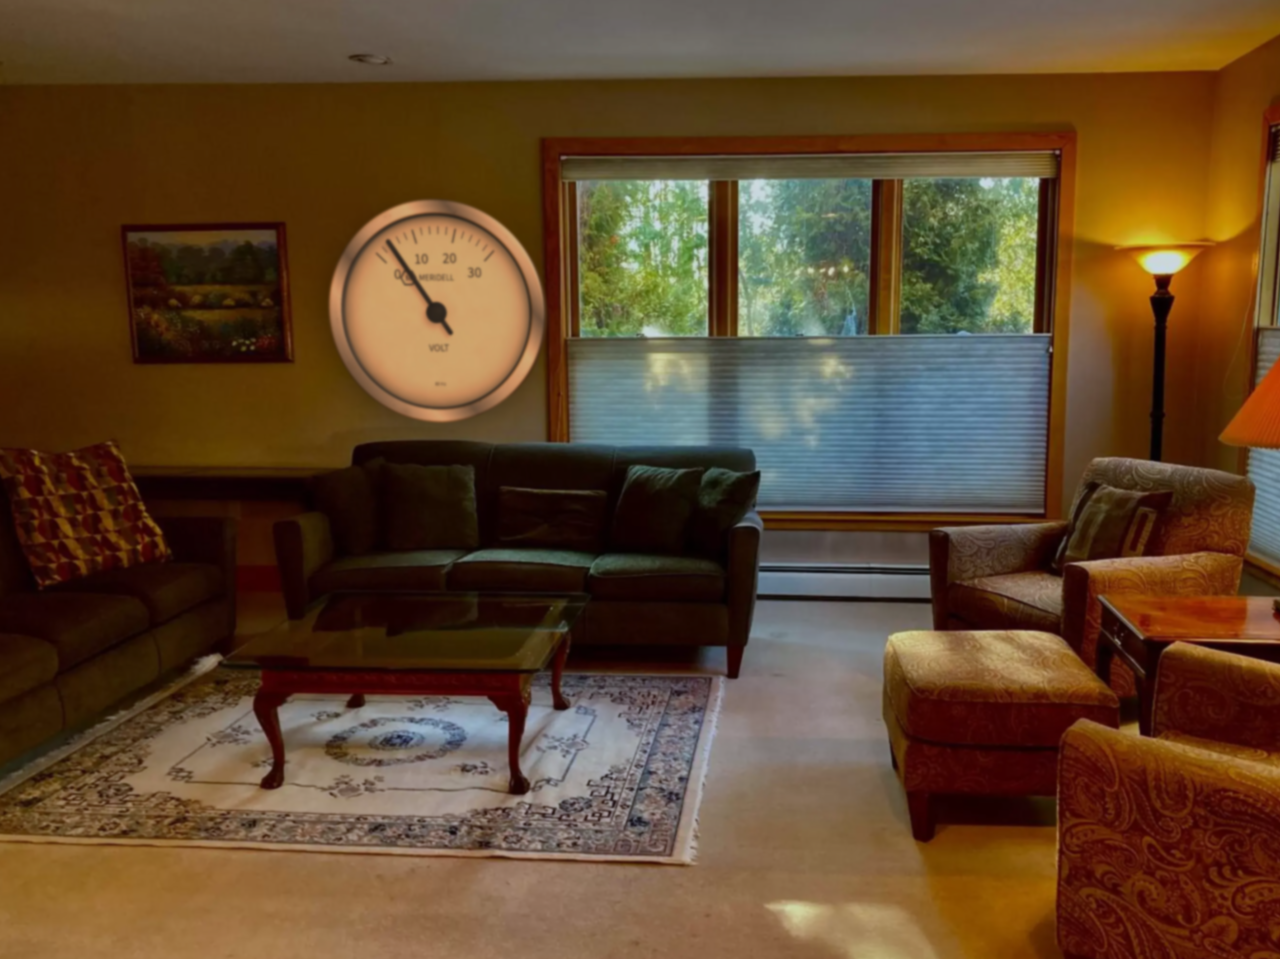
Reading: 4 (V)
